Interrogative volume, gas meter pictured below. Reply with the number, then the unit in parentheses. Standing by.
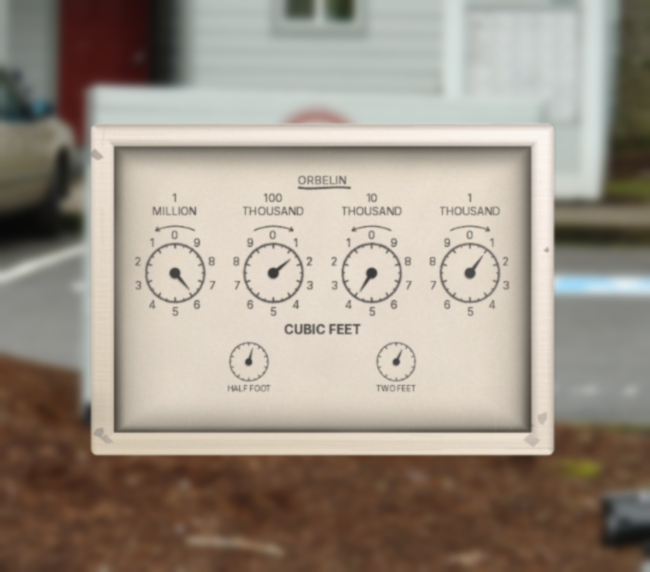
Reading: 614100 (ft³)
